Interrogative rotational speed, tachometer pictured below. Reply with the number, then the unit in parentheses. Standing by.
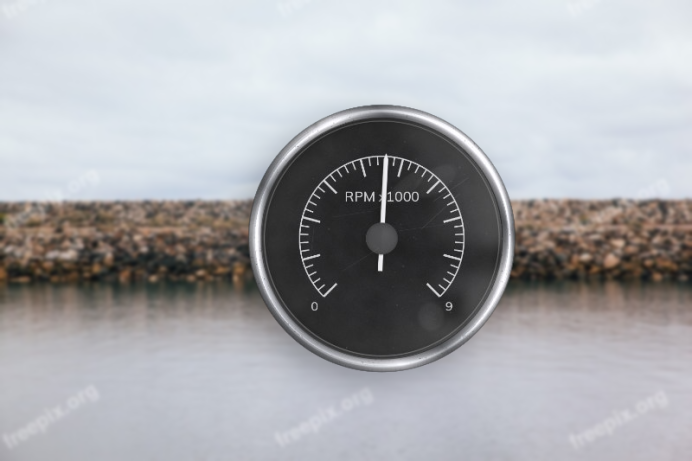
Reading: 4600 (rpm)
